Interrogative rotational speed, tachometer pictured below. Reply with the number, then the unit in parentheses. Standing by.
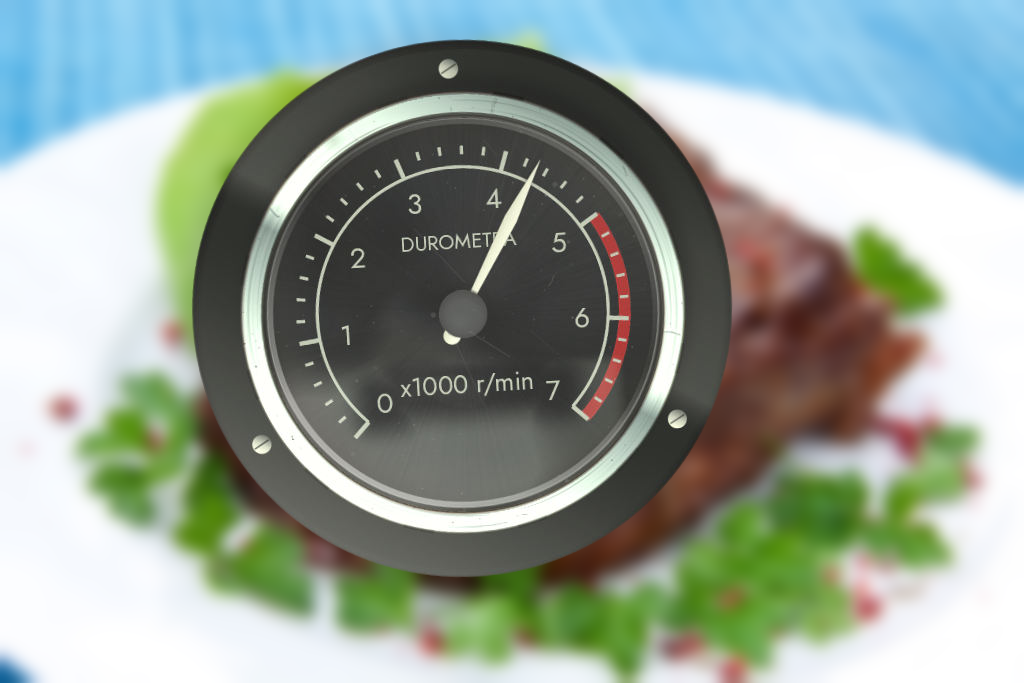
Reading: 4300 (rpm)
